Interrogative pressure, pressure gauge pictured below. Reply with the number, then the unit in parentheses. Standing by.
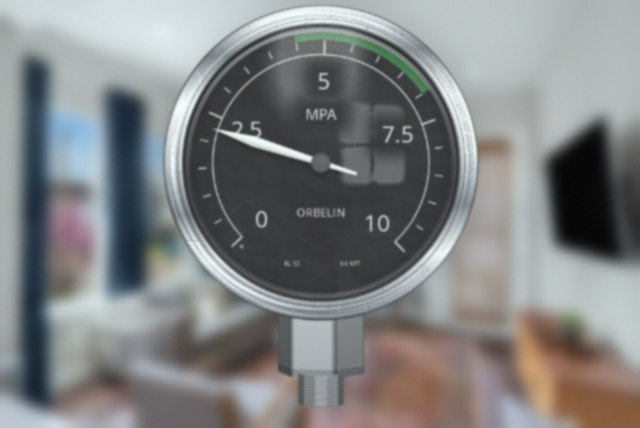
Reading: 2.25 (MPa)
